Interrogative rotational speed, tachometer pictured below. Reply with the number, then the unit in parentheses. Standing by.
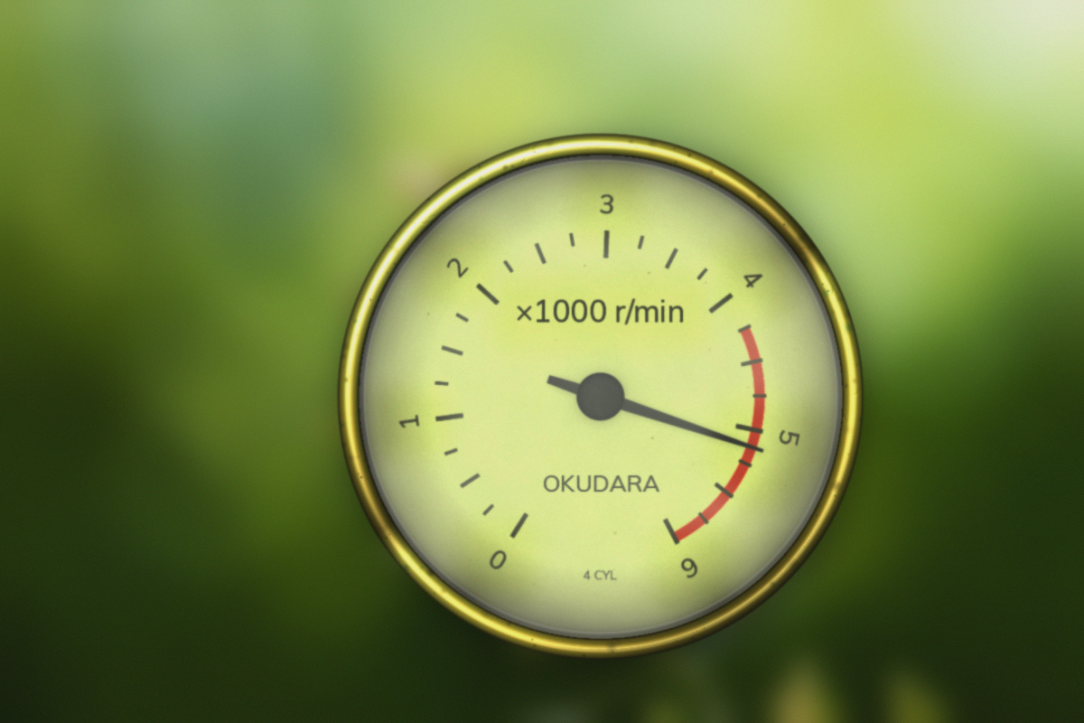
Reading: 5125 (rpm)
